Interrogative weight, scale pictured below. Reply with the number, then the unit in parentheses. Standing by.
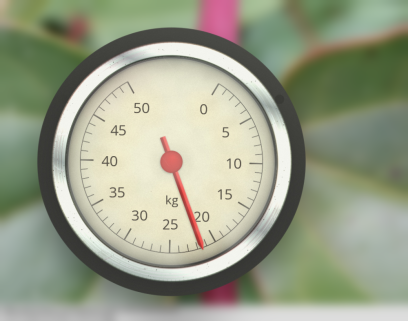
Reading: 21.5 (kg)
